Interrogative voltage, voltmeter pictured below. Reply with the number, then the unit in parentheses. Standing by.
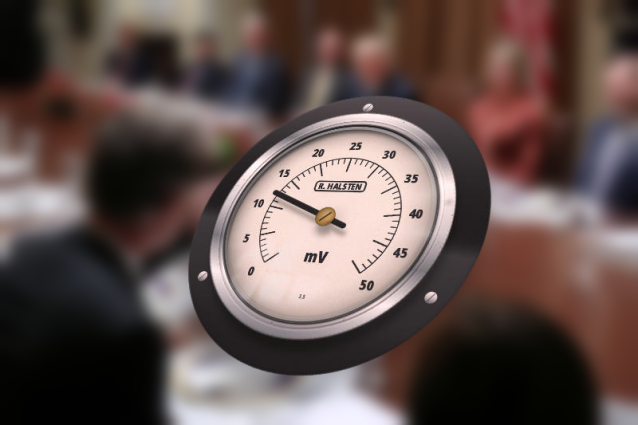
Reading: 12 (mV)
